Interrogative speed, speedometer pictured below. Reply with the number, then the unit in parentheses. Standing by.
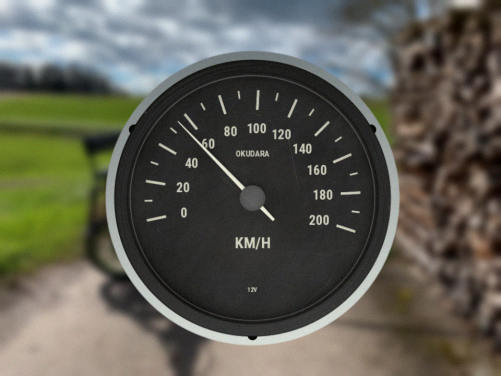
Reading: 55 (km/h)
